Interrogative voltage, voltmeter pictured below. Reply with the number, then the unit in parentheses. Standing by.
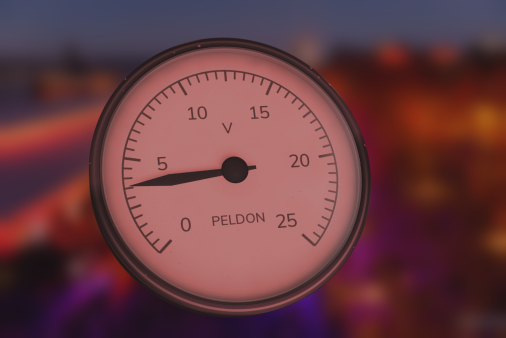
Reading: 3.5 (V)
